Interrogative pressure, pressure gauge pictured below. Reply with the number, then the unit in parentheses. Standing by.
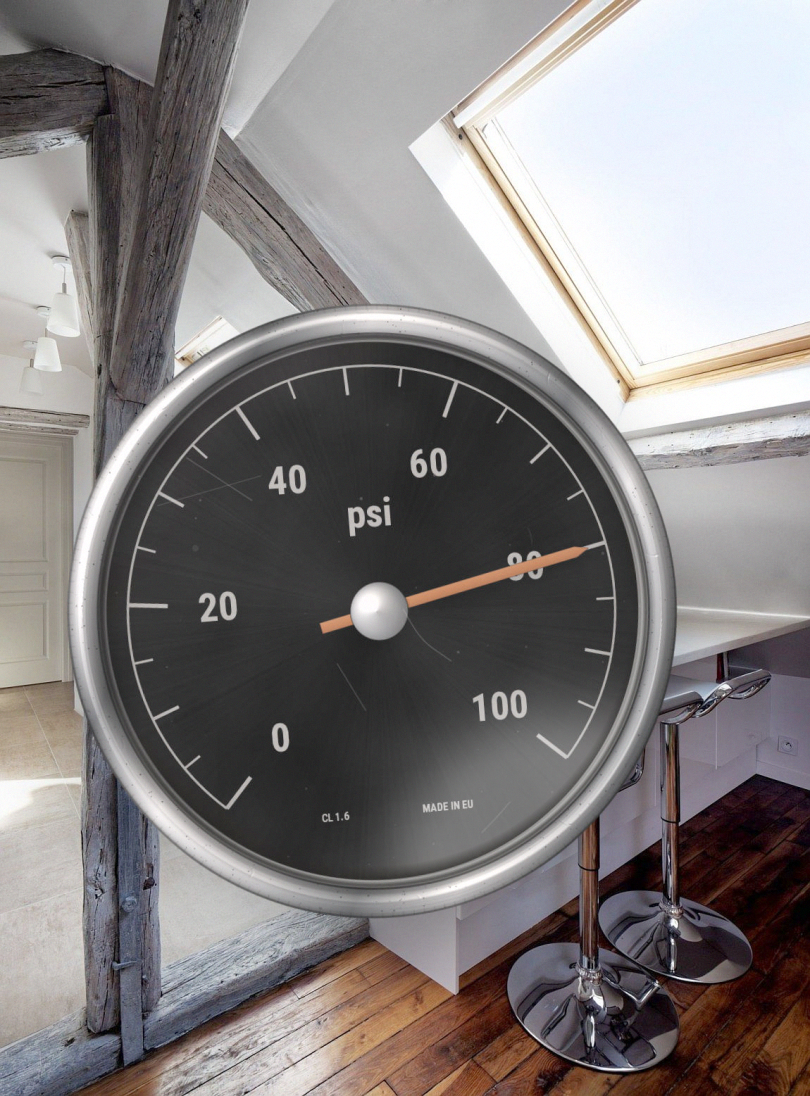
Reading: 80 (psi)
